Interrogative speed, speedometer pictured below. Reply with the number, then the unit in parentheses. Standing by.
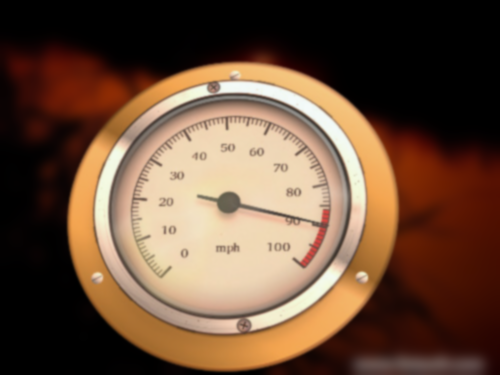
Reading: 90 (mph)
